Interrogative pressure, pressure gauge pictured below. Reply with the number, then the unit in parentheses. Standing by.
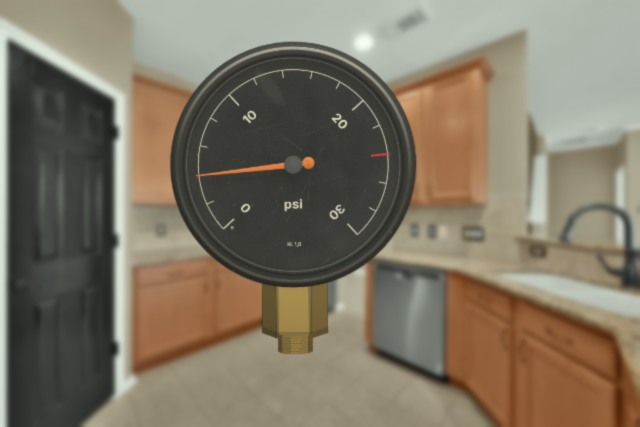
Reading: 4 (psi)
